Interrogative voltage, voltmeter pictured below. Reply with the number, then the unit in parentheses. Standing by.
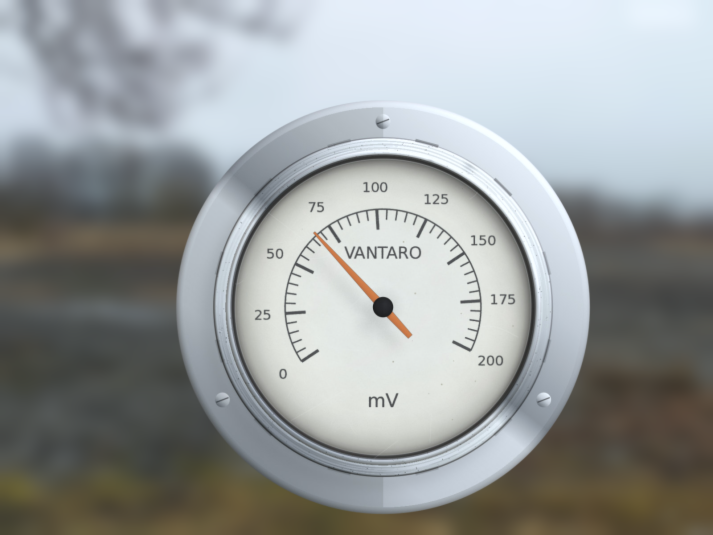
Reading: 67.5 (mV)
